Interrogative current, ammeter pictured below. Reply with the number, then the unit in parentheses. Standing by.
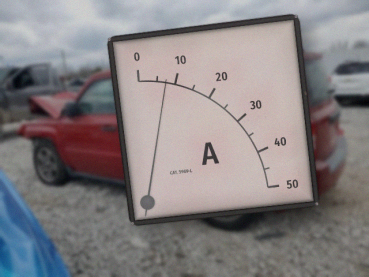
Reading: 7.5 (A)
